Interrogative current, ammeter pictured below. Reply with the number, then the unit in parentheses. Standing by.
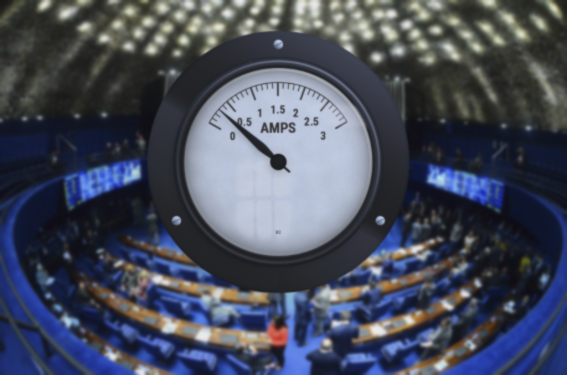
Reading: 0.3 (A)
